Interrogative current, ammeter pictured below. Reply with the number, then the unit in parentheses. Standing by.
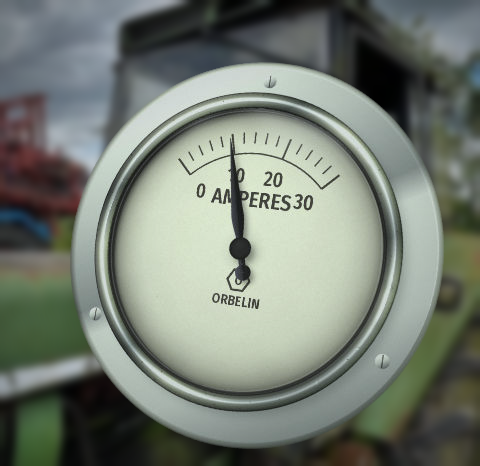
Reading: 10 (A)
